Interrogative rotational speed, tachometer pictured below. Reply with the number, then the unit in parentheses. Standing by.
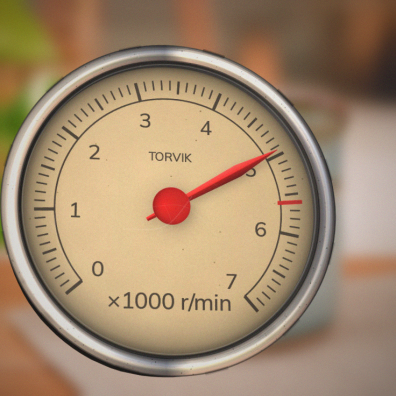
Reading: 4950 (rpm)
